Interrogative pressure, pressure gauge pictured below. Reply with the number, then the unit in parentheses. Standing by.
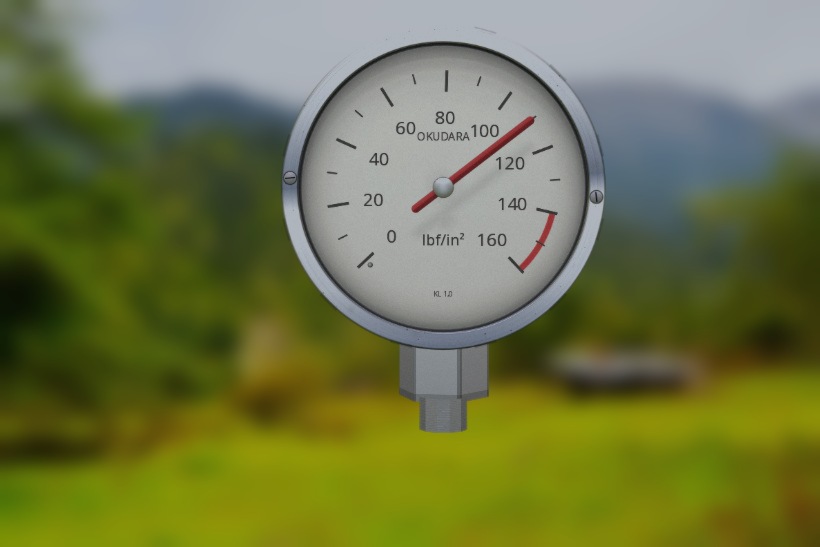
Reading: 110 (psi)
